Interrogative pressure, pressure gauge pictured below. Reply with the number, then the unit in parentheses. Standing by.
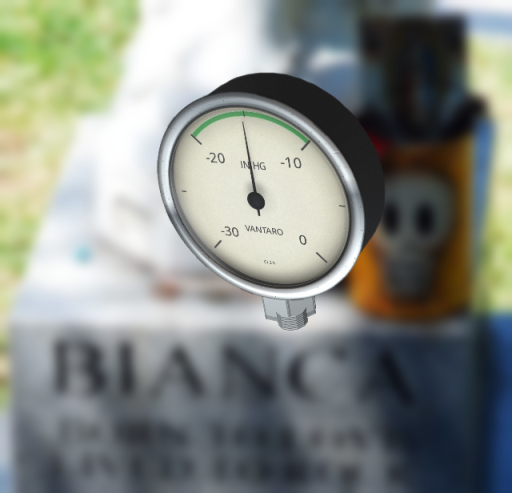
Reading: -15 (inHg)
